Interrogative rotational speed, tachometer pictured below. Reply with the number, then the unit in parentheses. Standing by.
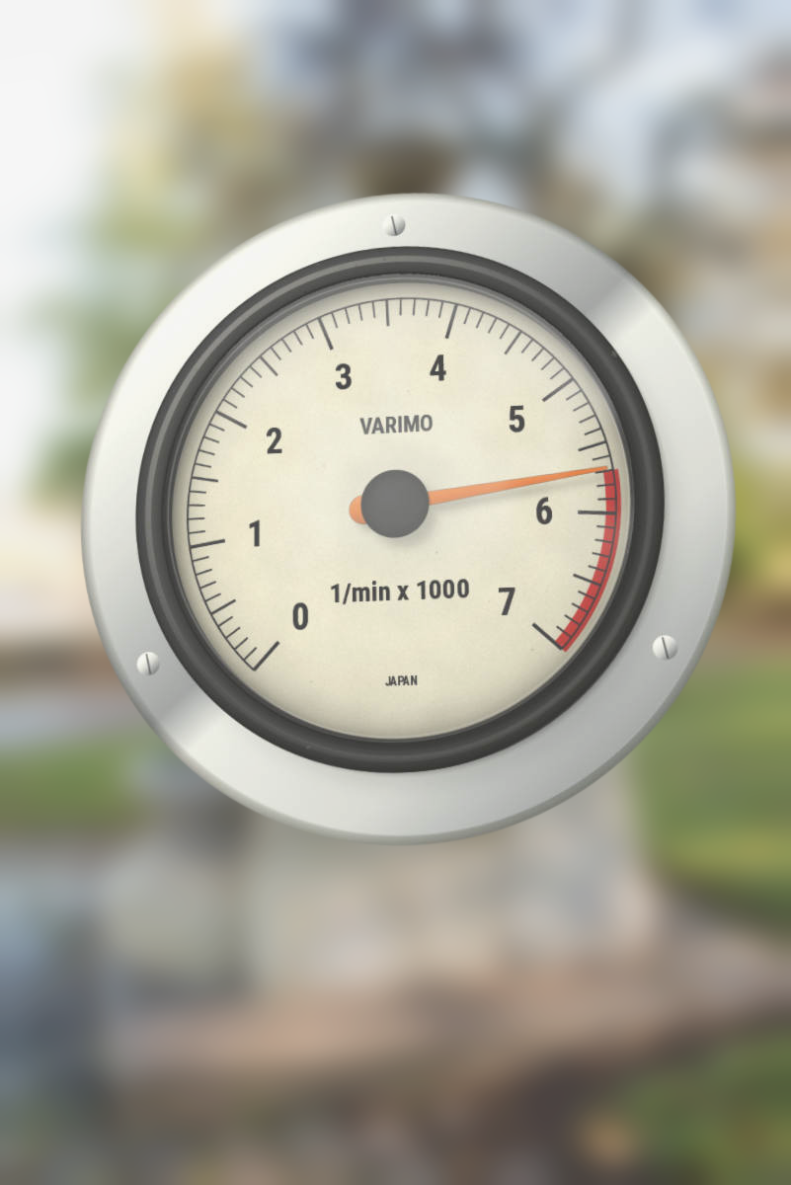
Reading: 5700 (rpm)
